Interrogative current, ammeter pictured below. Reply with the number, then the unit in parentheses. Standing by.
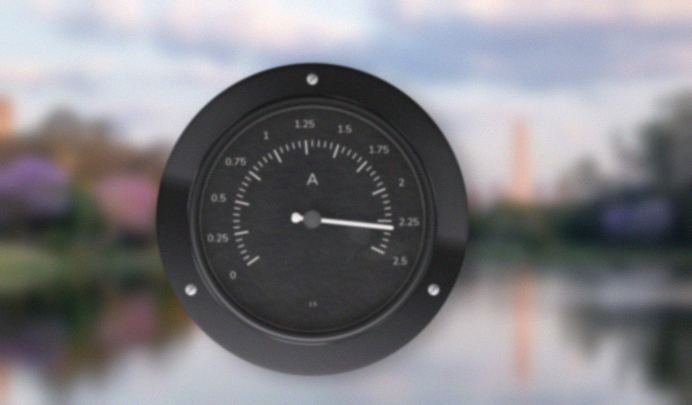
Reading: 2.3 (A)
